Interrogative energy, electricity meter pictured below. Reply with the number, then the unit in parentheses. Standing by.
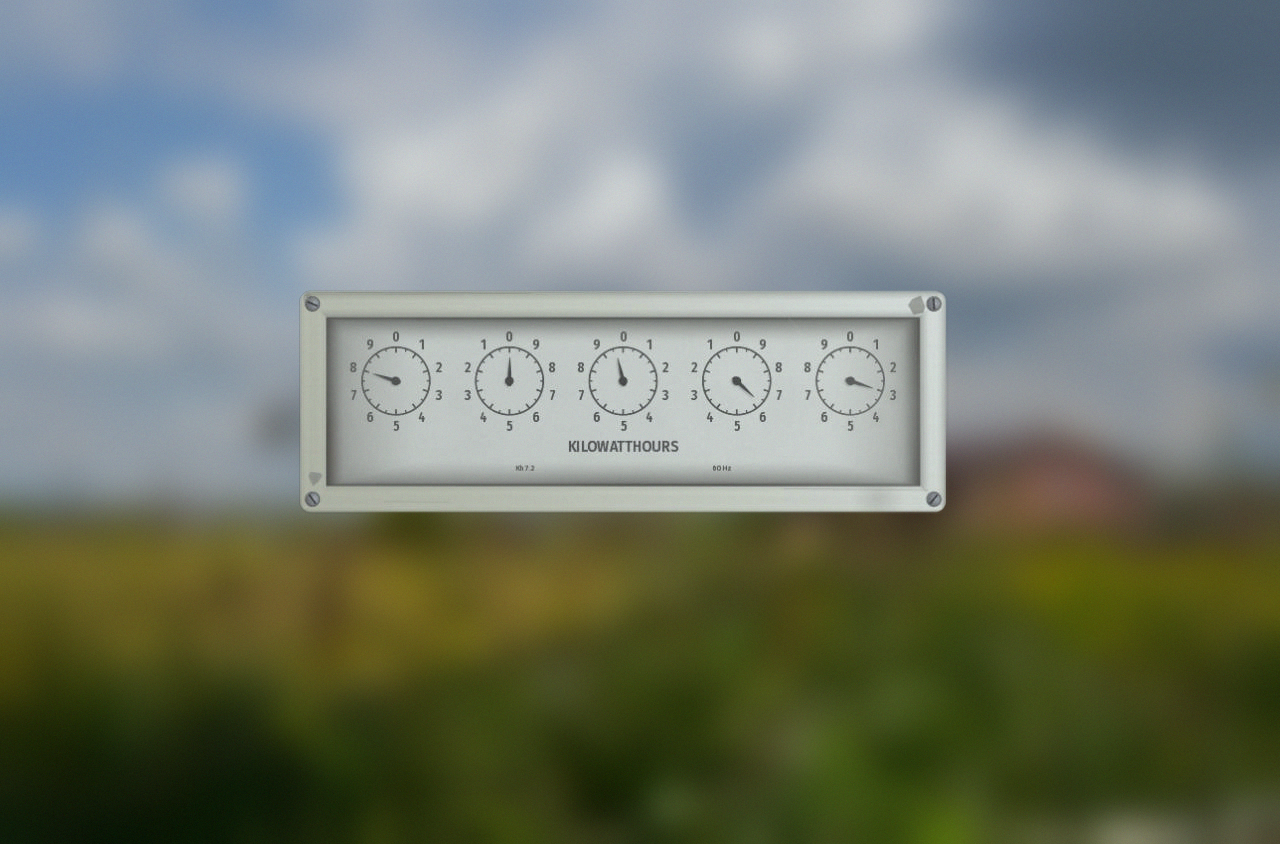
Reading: 79963 (kWh)
